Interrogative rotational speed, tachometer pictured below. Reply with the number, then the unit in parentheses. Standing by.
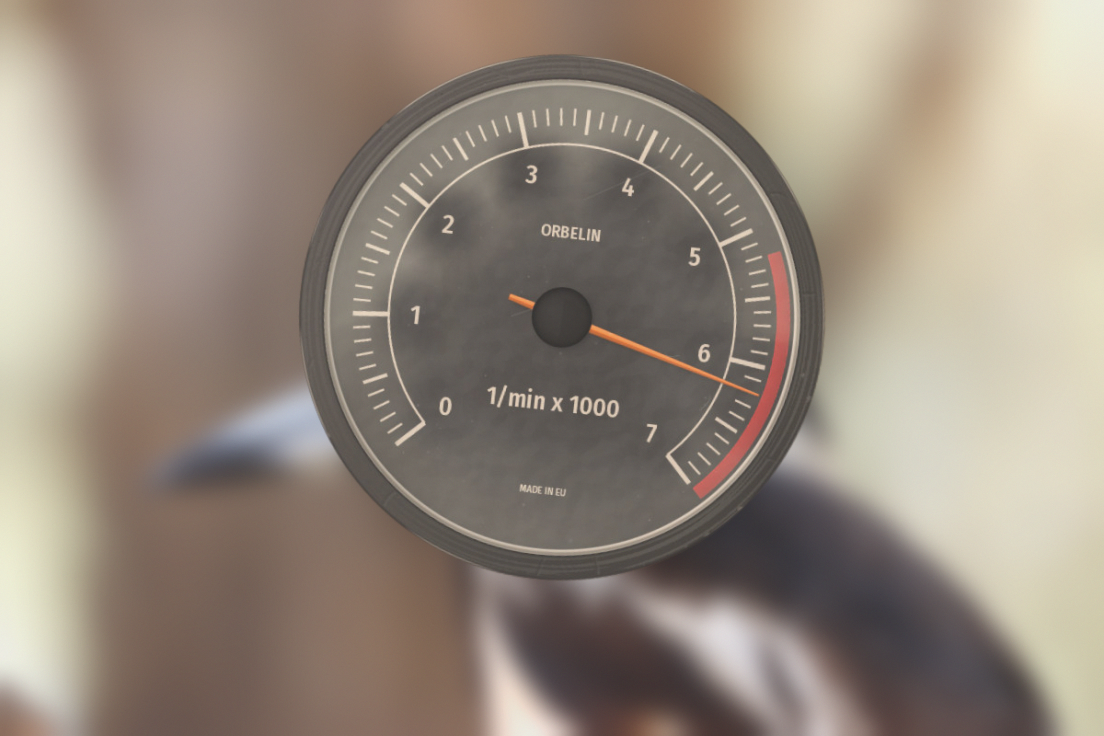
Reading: 6200 (rpm)
